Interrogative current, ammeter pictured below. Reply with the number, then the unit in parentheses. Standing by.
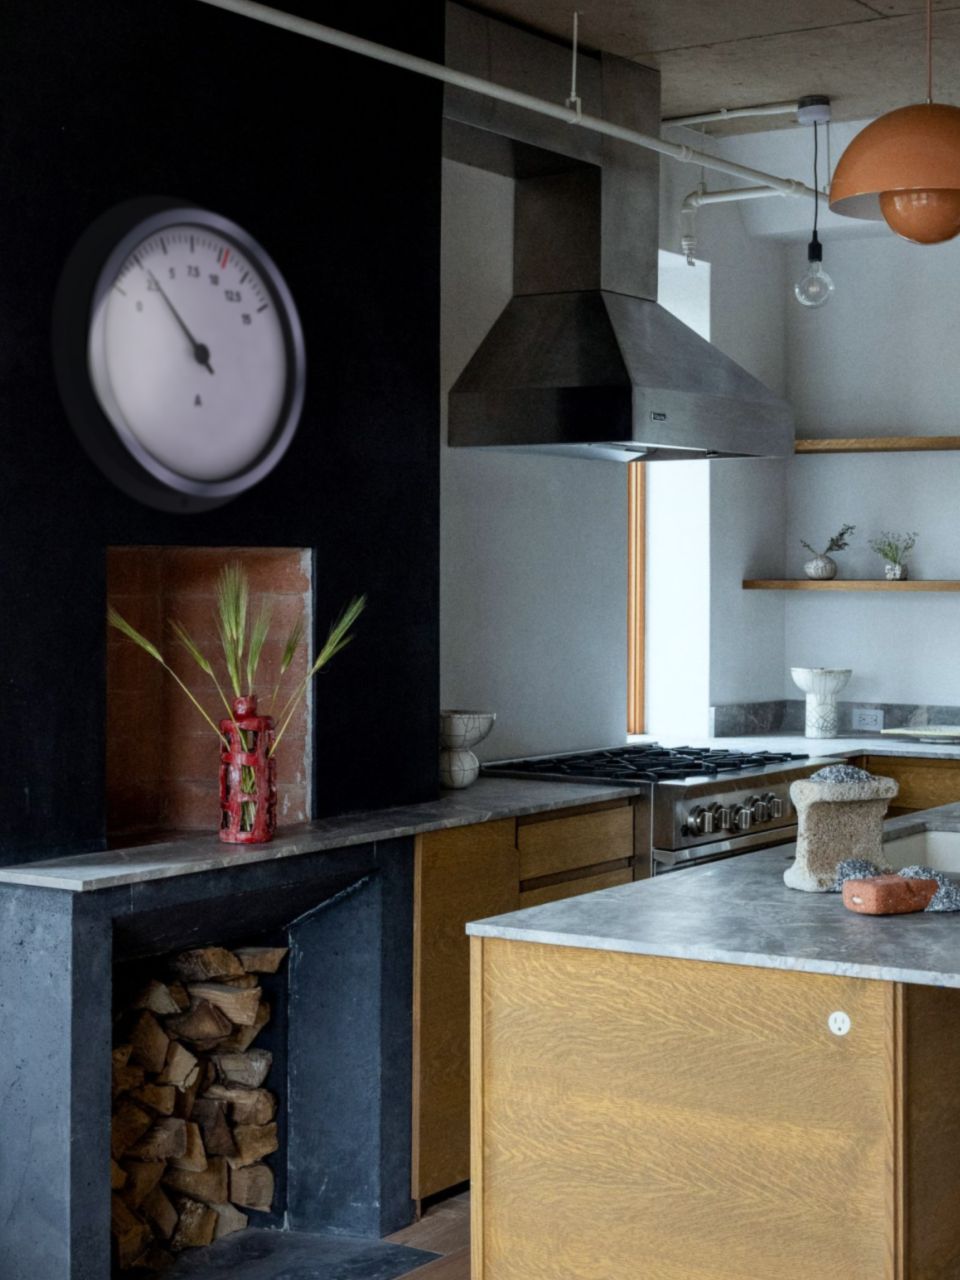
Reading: 2.5 (A)
